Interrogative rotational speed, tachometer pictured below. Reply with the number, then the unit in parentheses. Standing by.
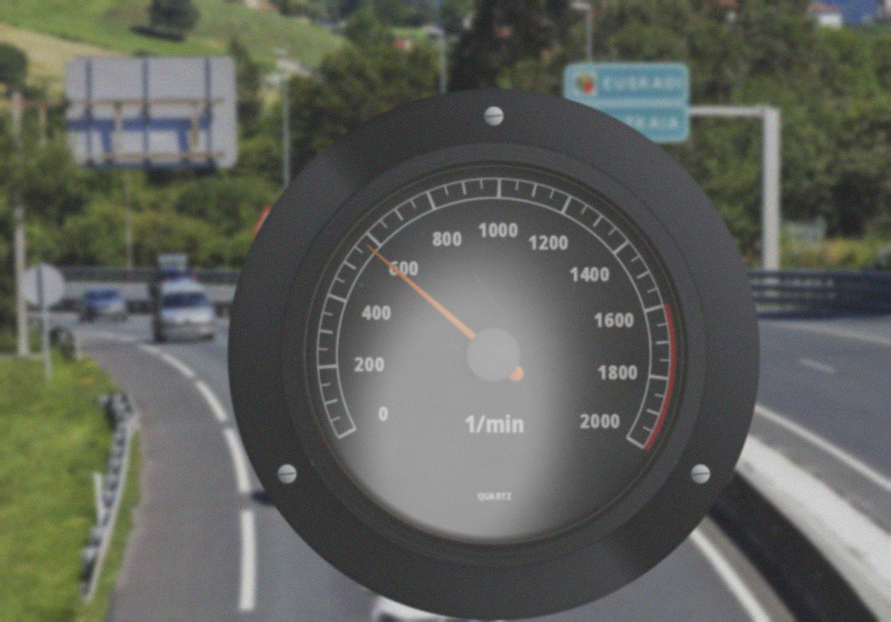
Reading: 575 (rpm)
